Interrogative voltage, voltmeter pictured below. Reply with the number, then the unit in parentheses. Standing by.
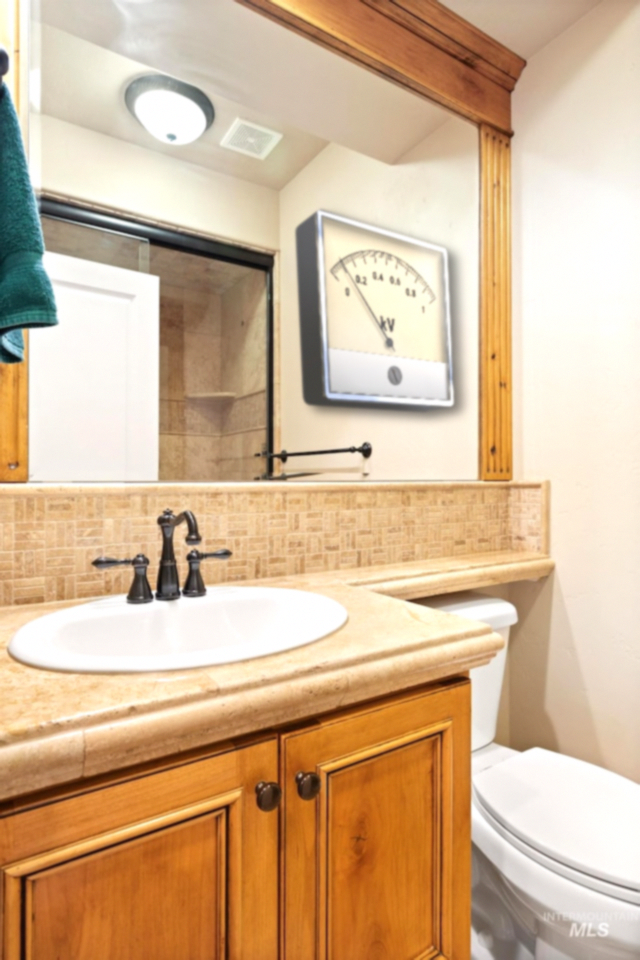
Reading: 0.1 (kV)
